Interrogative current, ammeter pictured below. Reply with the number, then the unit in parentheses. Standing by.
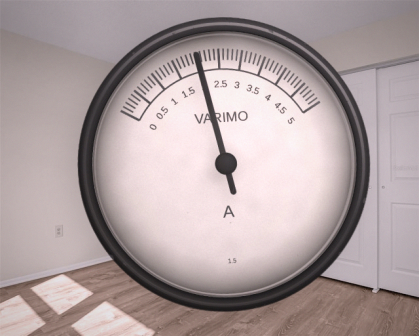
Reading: 2 (A)
